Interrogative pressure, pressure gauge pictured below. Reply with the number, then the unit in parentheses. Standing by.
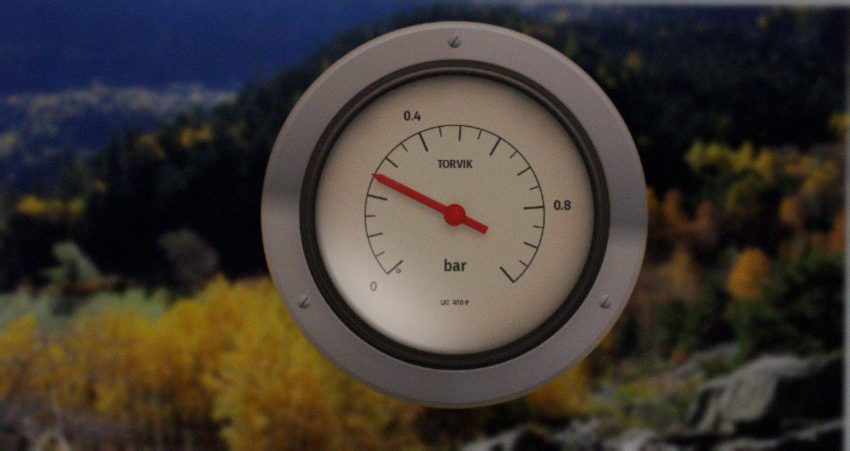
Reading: 0.25 (bar)
